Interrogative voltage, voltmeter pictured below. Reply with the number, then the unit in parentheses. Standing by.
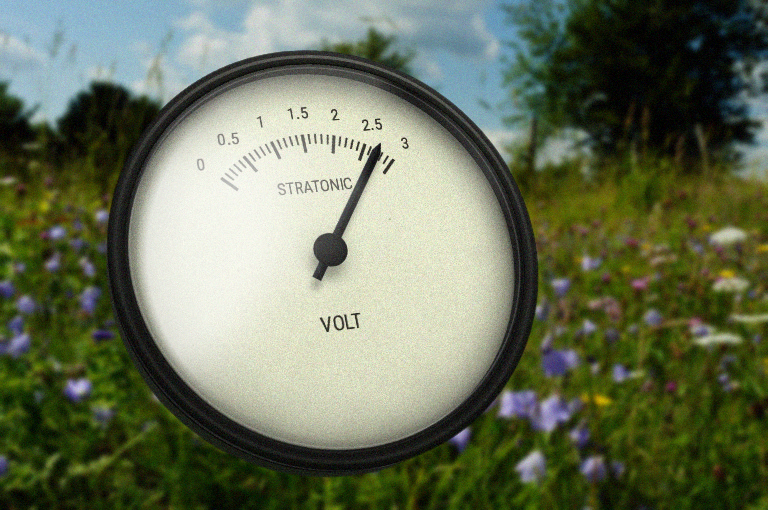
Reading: 2.7 (V)
